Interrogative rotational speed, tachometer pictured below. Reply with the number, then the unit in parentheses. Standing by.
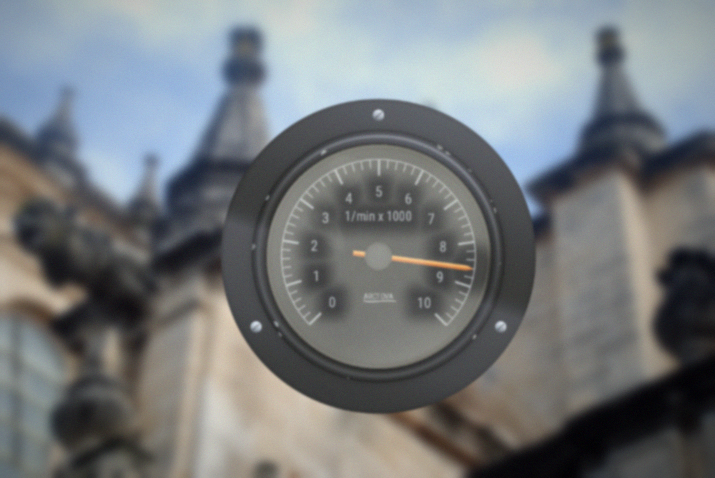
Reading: 8600 (rpm)
